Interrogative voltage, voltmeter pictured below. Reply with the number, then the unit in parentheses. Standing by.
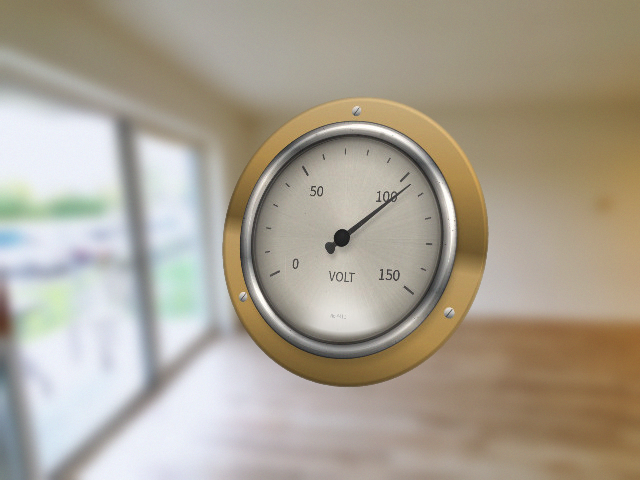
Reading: 105 (V)
